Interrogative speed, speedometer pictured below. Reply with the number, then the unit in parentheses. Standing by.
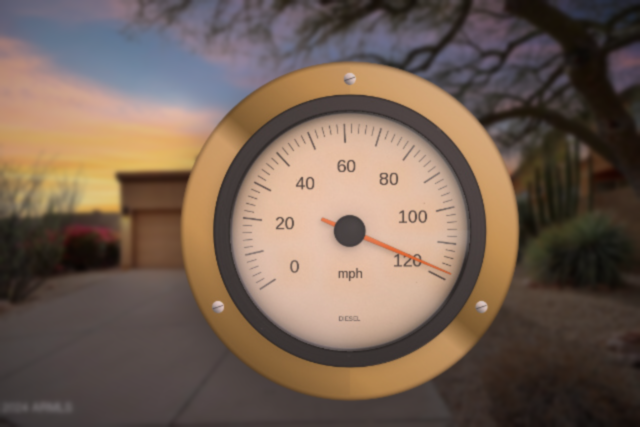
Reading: 118 (mph)
